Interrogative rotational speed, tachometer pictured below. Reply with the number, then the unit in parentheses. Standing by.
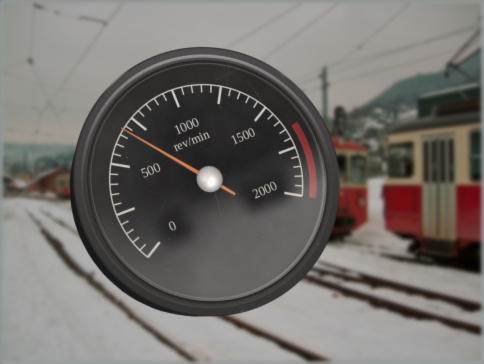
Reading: 675 (rpm)
